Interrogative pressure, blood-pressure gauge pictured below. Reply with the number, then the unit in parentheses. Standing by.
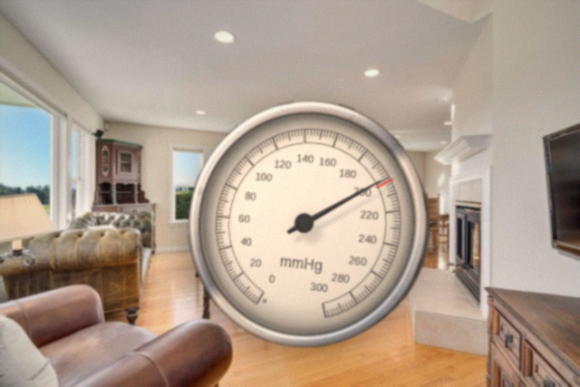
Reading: 200 (mmHg)
